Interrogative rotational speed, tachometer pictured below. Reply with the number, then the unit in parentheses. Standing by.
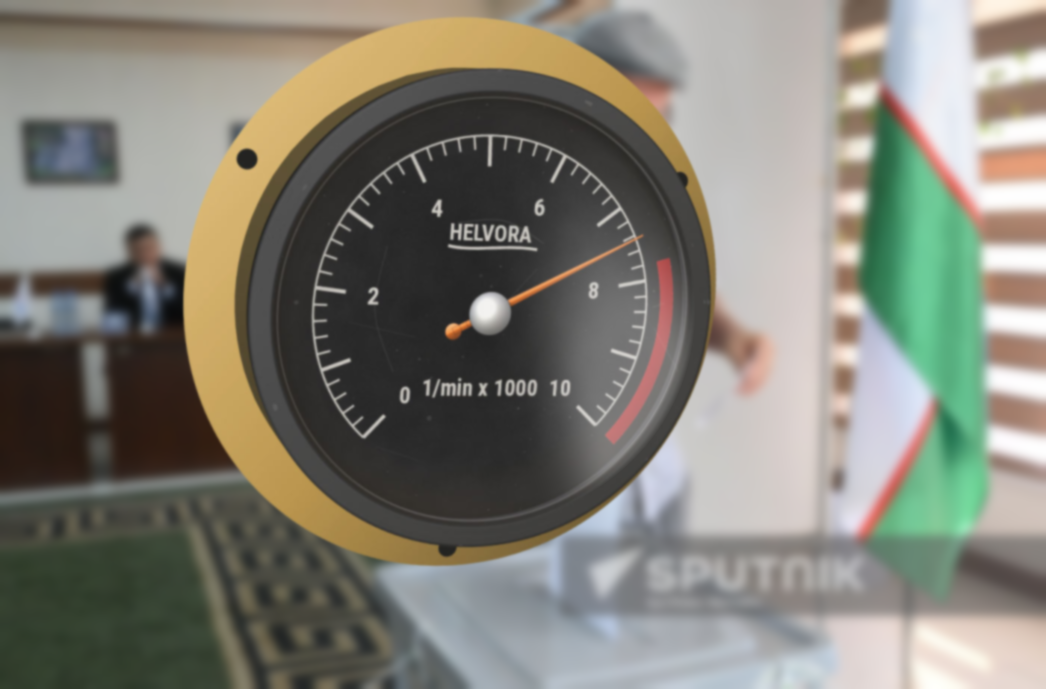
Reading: 7400 (rpm)
